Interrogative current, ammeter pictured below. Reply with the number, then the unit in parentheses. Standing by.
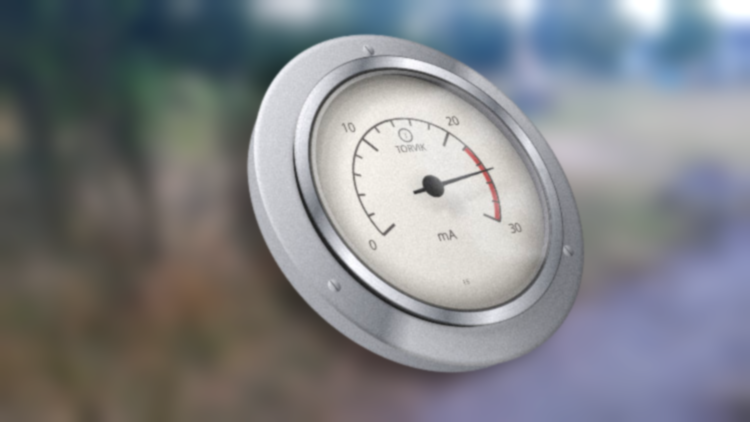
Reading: 25 (mA)
